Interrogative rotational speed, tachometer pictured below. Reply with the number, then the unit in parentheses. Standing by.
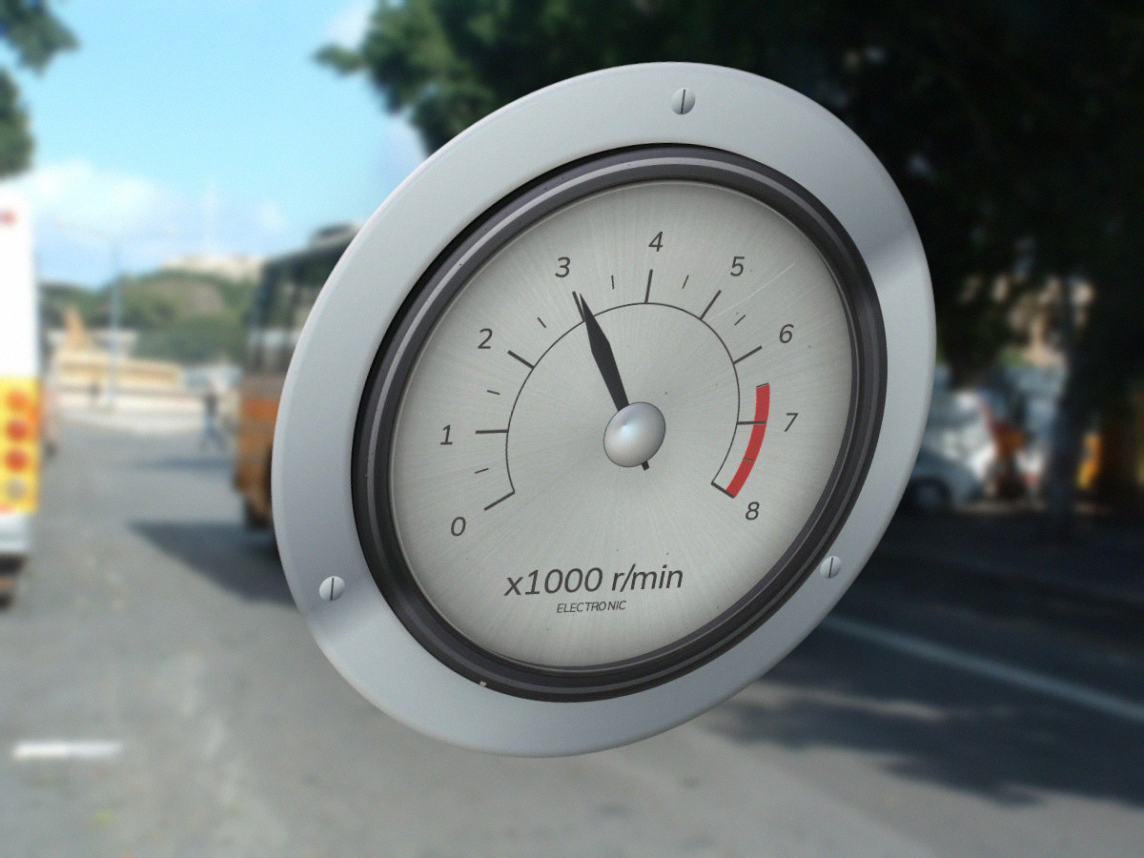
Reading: 3000 (rpm)
